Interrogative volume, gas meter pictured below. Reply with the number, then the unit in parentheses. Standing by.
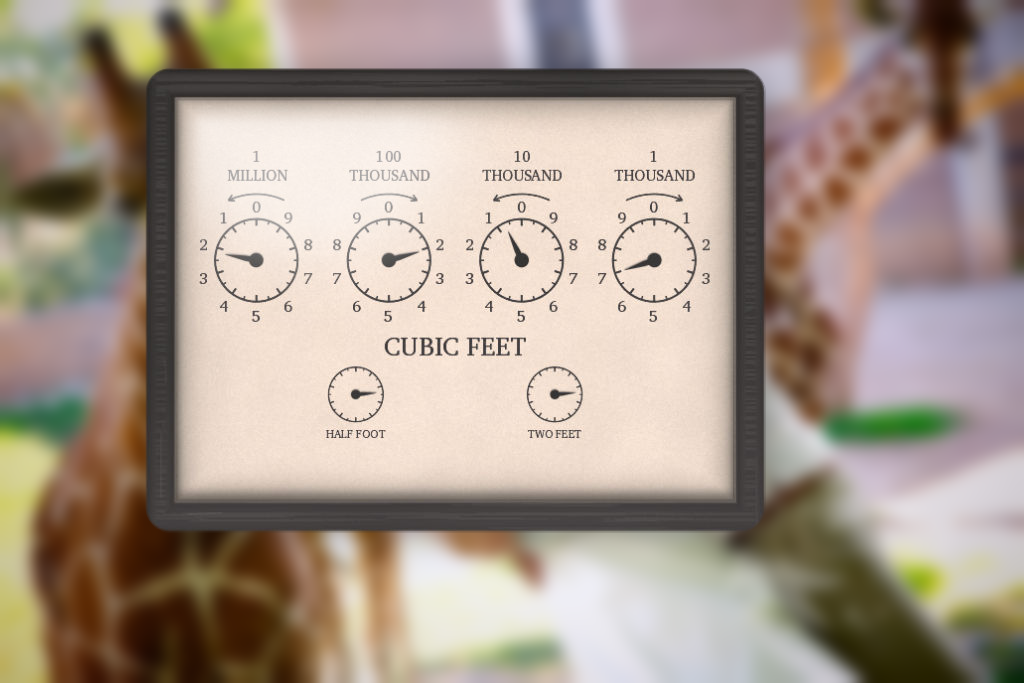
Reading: 220700 (ft³)
